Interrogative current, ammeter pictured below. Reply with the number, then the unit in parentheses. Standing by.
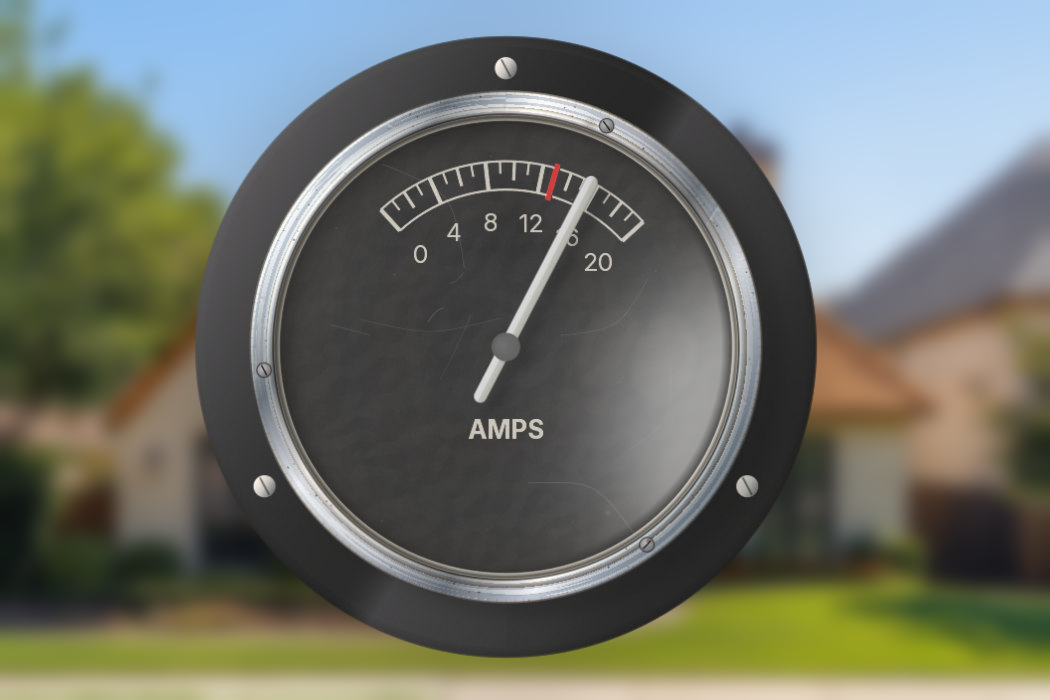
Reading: 15.5 (A)
